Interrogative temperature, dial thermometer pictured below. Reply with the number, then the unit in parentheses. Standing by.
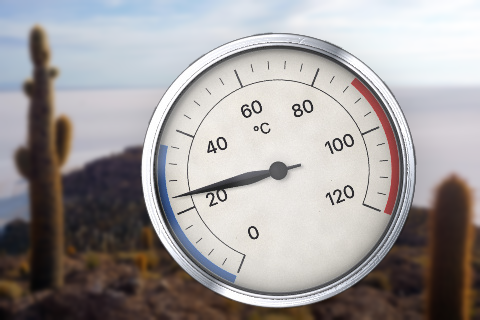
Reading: 24 (°C)
